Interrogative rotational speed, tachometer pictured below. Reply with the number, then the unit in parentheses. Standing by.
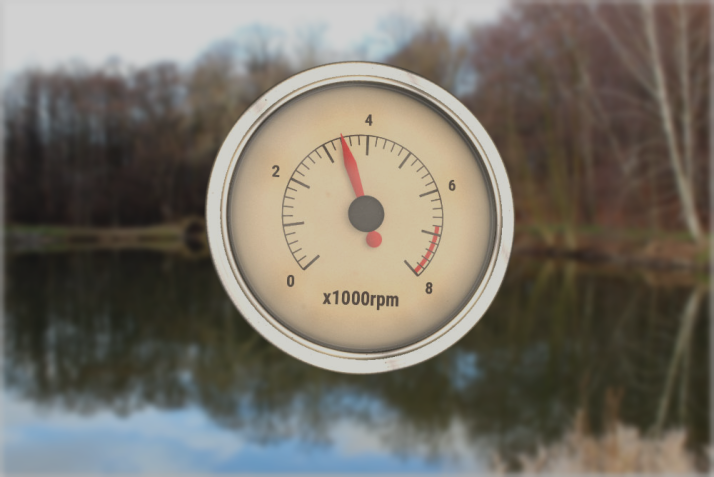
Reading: 3400 (rpm)
